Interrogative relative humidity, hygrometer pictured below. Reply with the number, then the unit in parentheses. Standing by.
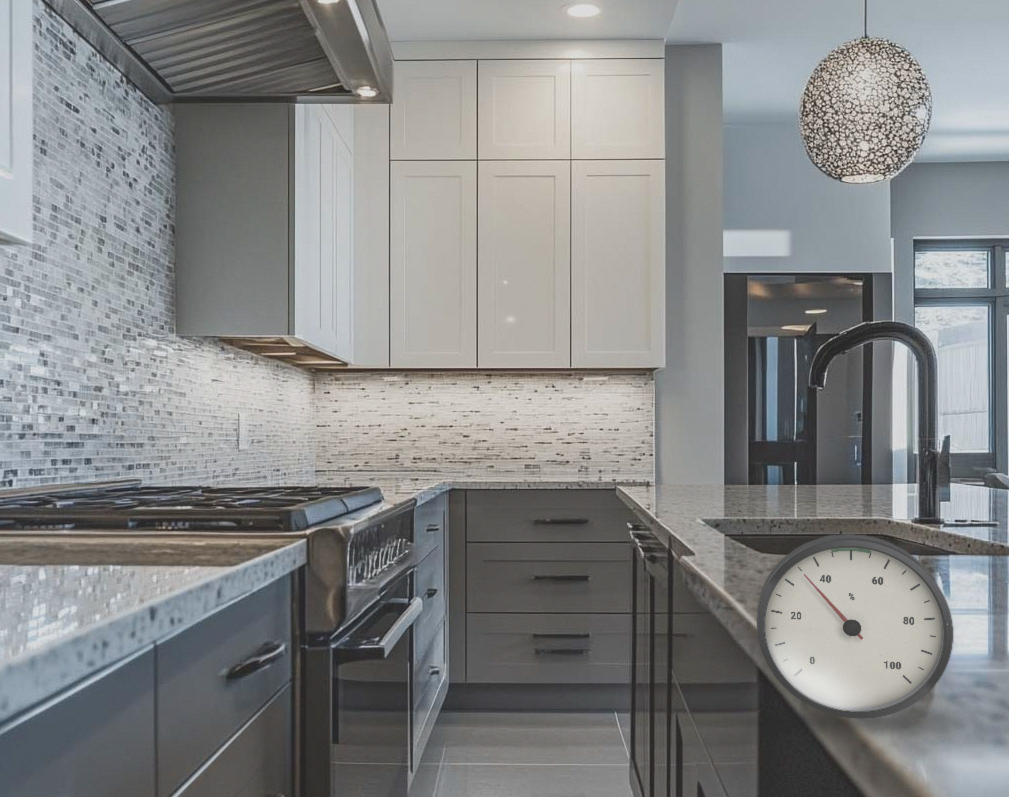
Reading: 35 (%)
